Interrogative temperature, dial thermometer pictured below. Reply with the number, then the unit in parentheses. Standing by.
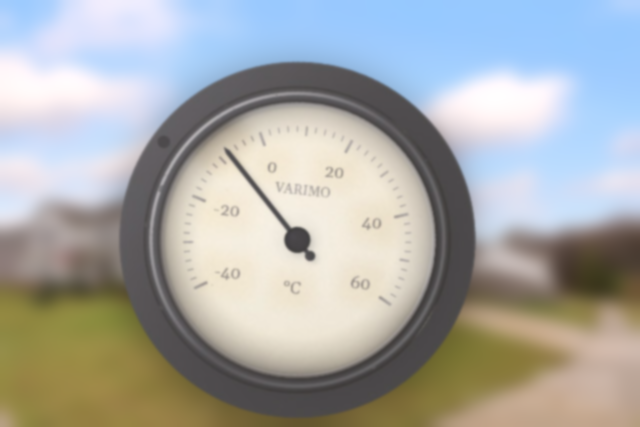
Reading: -8 (°C)
